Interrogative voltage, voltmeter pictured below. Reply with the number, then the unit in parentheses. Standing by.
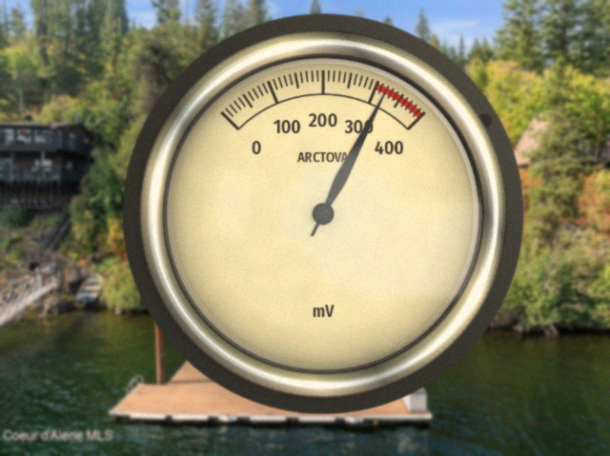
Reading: 320 (mV)
